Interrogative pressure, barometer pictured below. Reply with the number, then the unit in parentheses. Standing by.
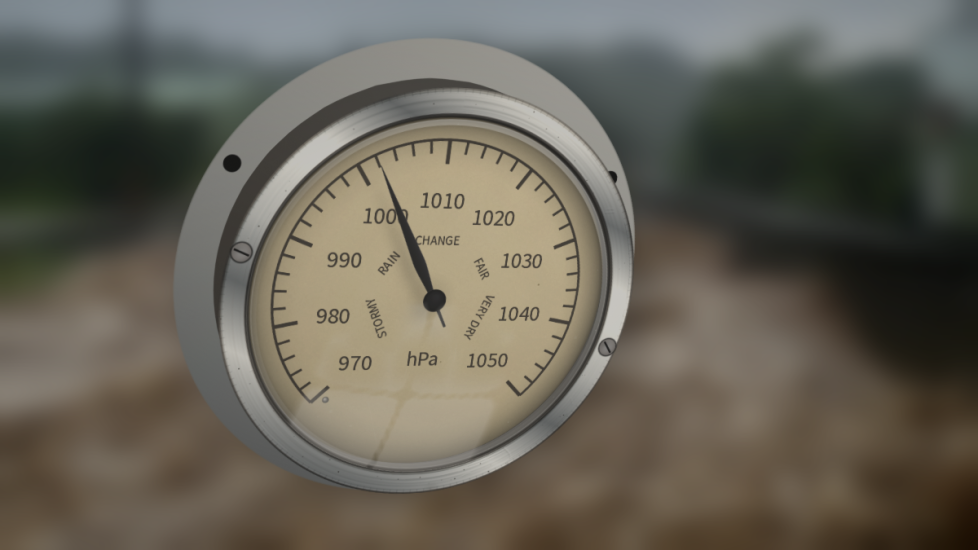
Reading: 1002 (hPa)
